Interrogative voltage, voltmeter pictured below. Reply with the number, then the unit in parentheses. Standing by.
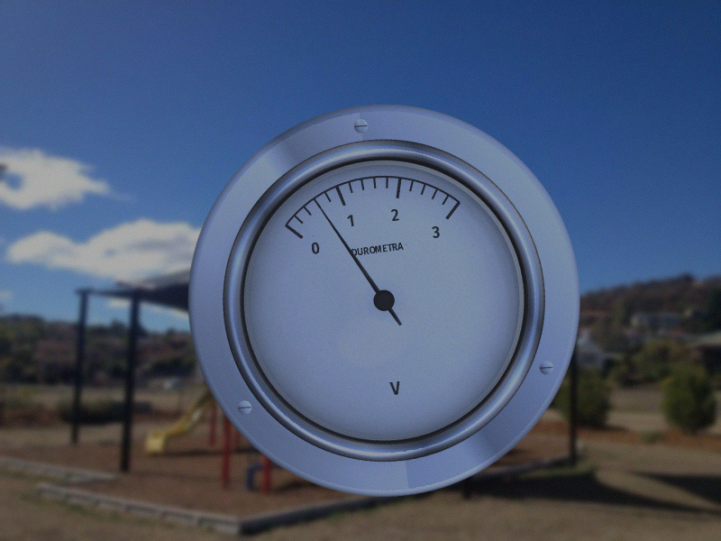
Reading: 0.6 (V)
